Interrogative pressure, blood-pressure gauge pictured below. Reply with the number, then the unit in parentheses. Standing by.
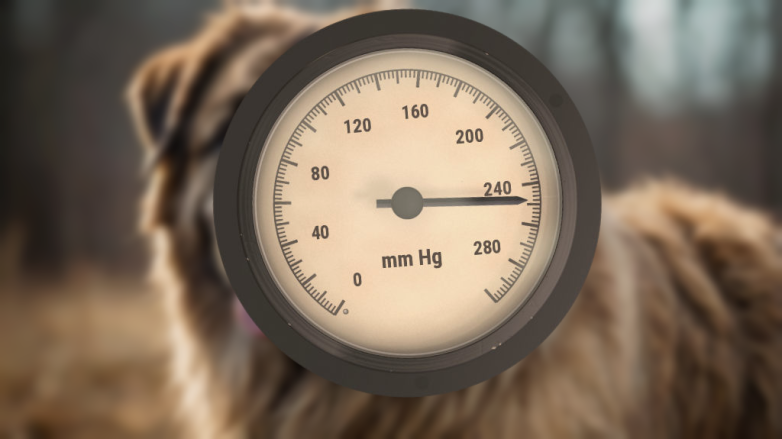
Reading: 248 (mmHg)
